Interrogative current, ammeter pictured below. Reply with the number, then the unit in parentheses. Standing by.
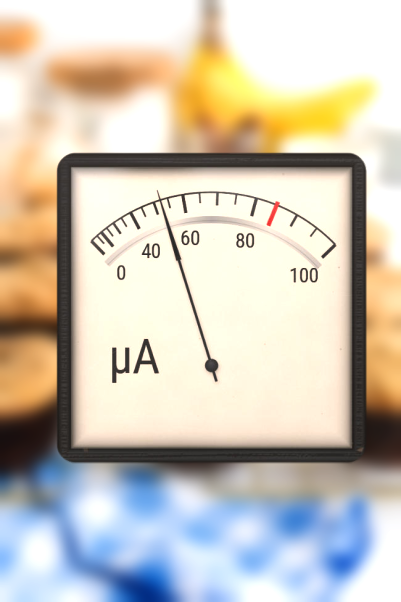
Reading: 52.5 (µA)
